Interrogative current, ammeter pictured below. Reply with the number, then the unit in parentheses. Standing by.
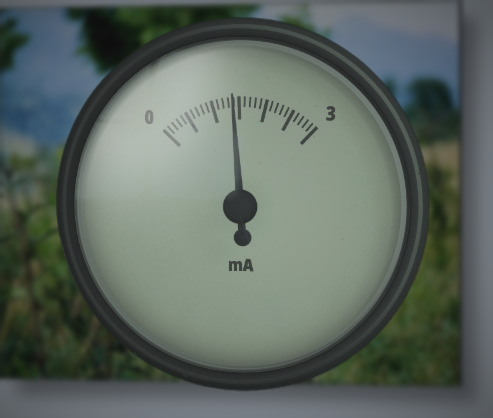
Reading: 1.4 (mA)
